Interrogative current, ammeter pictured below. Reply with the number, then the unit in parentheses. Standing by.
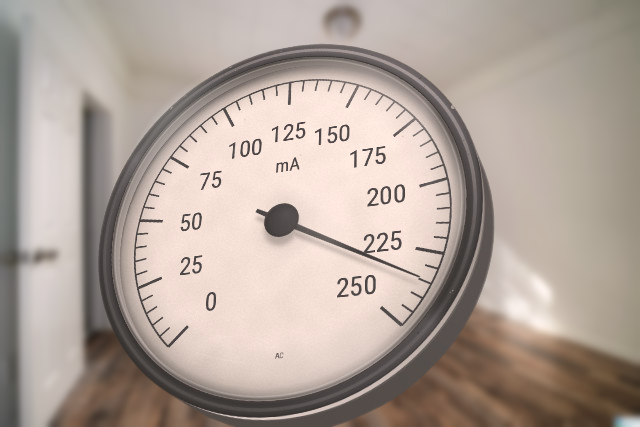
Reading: 235 (mA)
